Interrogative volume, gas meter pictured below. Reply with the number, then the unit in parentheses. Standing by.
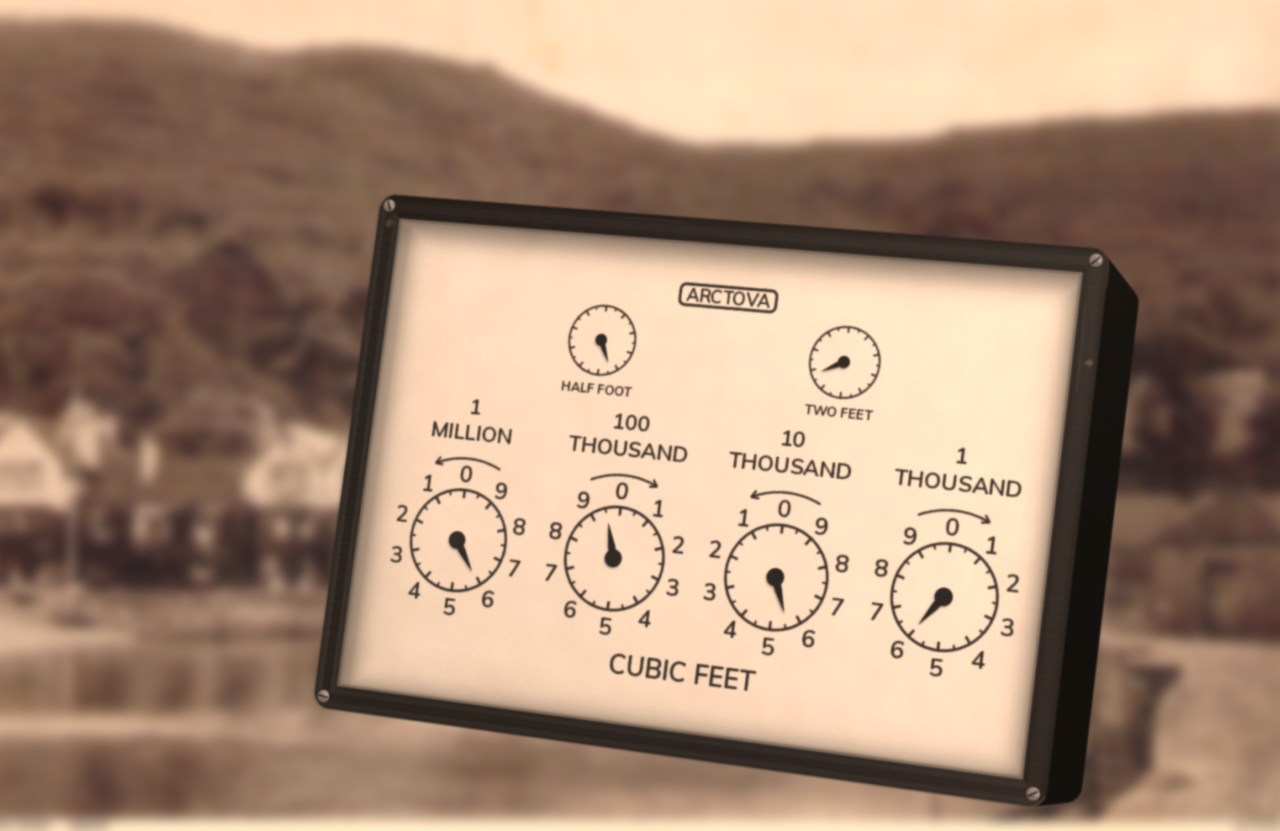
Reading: 595600 (ft³)
